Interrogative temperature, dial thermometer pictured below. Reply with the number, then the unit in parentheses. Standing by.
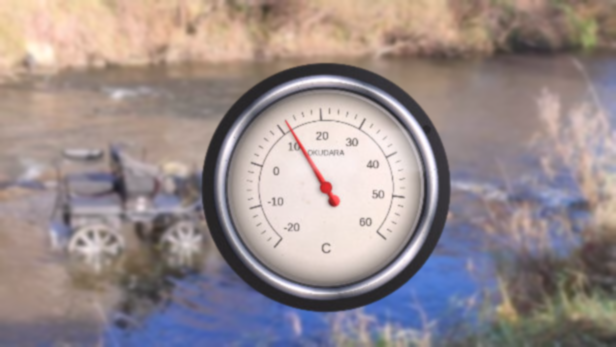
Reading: 12 (°C)
